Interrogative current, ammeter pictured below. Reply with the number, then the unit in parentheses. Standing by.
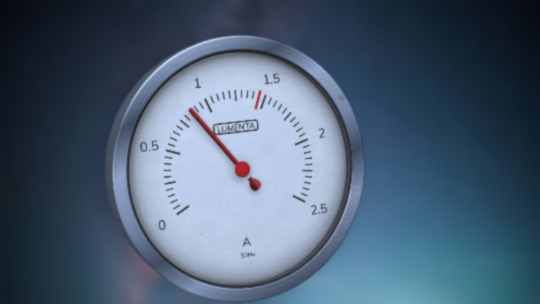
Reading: 0.85 (A)
